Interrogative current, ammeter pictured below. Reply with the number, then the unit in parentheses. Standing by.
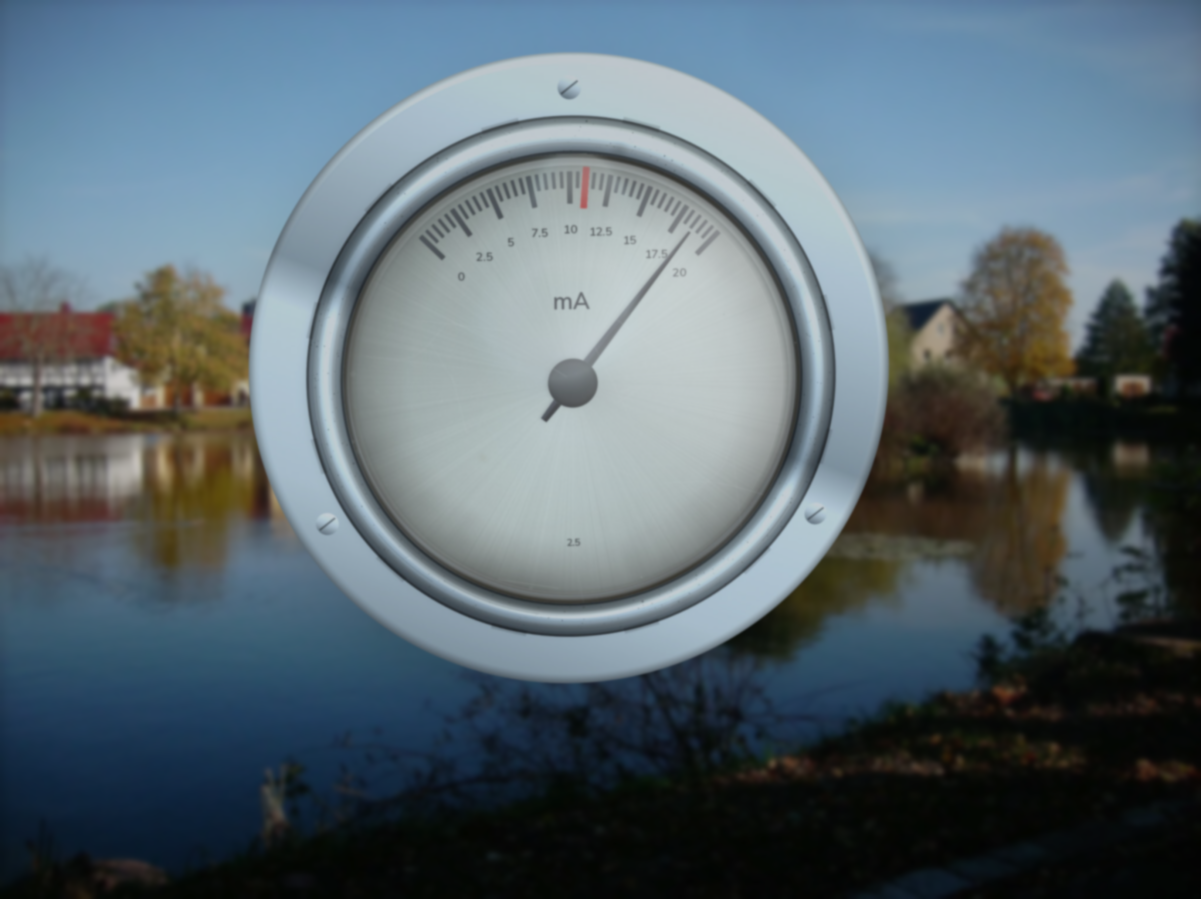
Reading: 18.5 (mA)
